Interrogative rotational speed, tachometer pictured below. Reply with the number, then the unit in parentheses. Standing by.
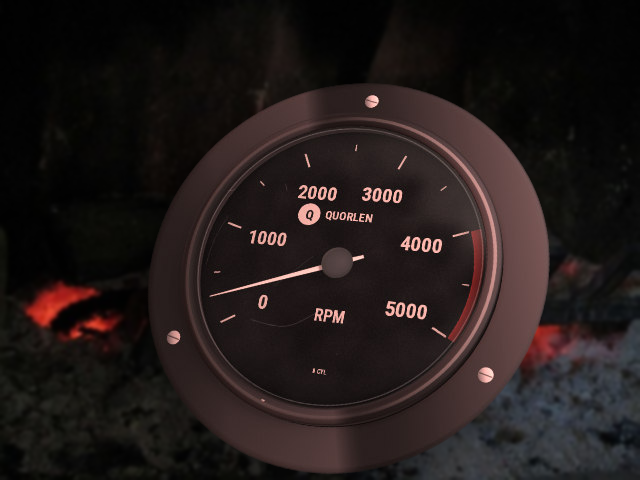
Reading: 250 (rpm)
